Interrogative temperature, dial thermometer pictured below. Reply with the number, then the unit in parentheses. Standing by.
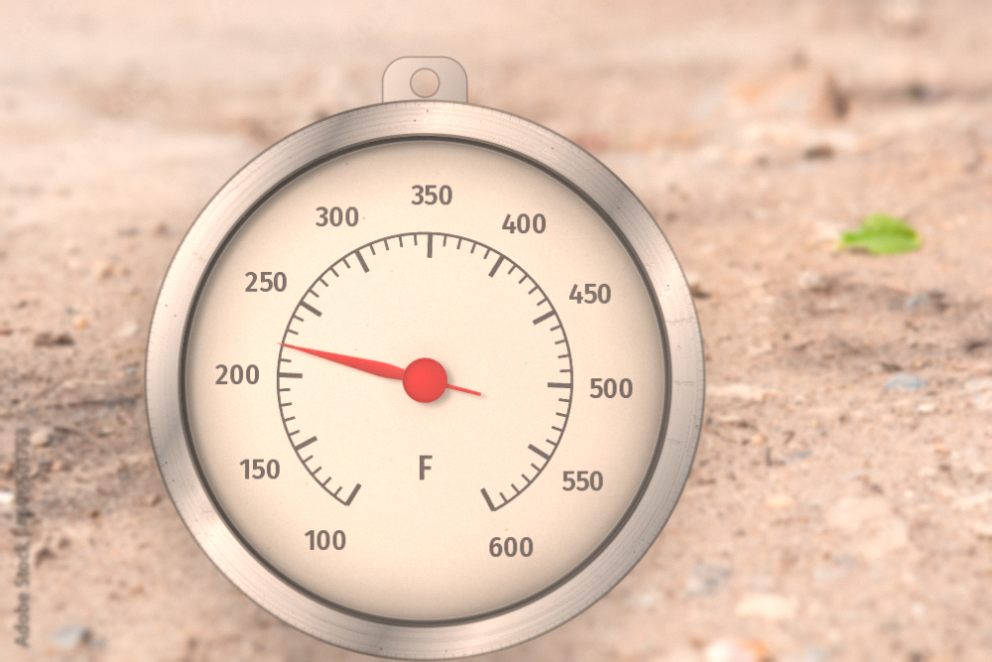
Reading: 220 (°F)
